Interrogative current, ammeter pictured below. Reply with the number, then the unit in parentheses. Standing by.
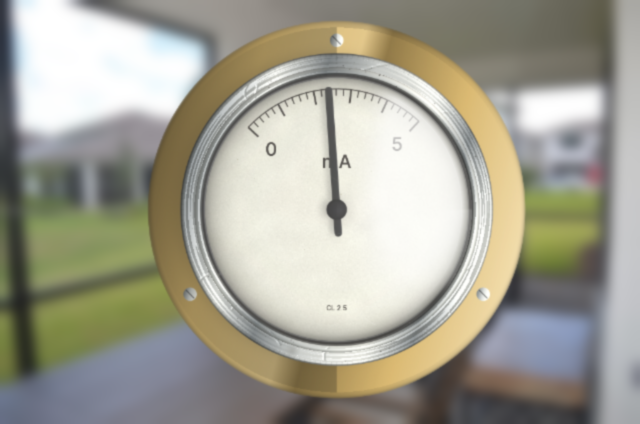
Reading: 2.4 (mA)
